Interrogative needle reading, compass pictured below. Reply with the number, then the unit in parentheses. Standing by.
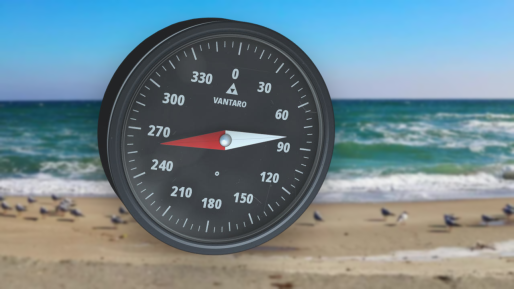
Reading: 260 (°)
